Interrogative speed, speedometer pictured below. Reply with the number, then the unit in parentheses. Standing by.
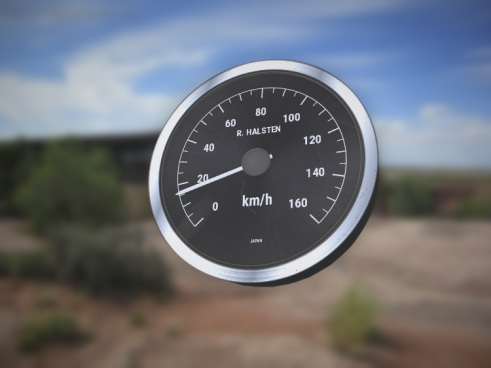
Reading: 15 (km/h)
